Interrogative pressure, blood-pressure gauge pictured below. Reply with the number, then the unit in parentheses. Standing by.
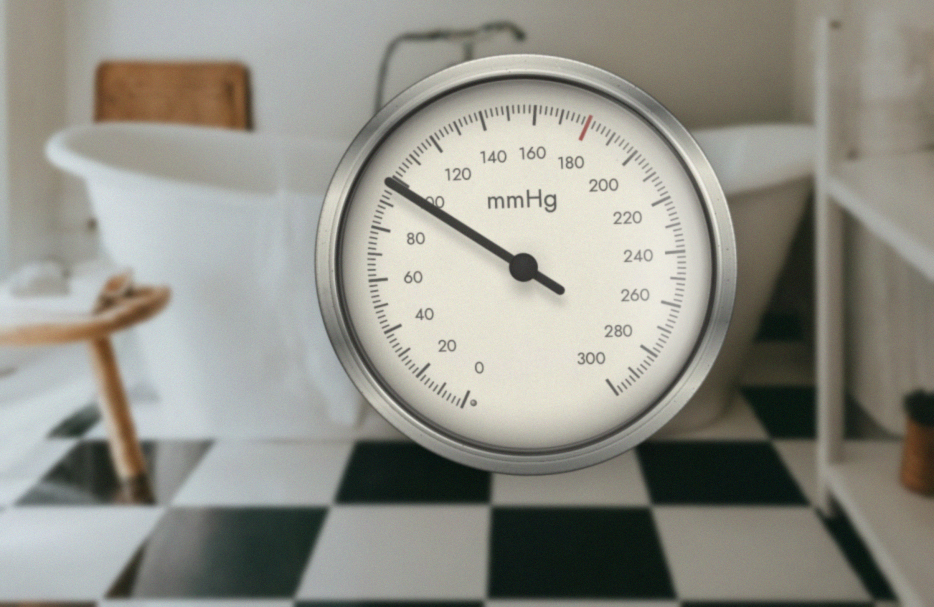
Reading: 98 (mmHg)
